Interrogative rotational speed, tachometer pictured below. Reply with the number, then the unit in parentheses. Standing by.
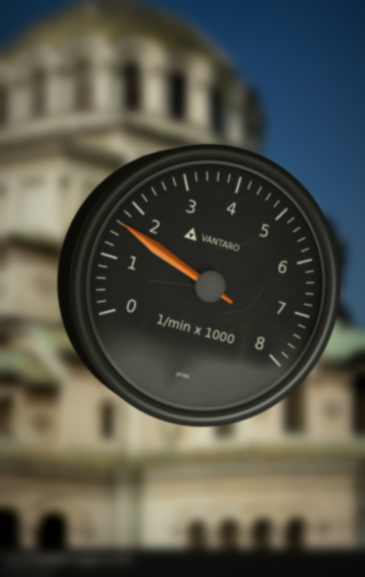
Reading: 1600 (rpm)
